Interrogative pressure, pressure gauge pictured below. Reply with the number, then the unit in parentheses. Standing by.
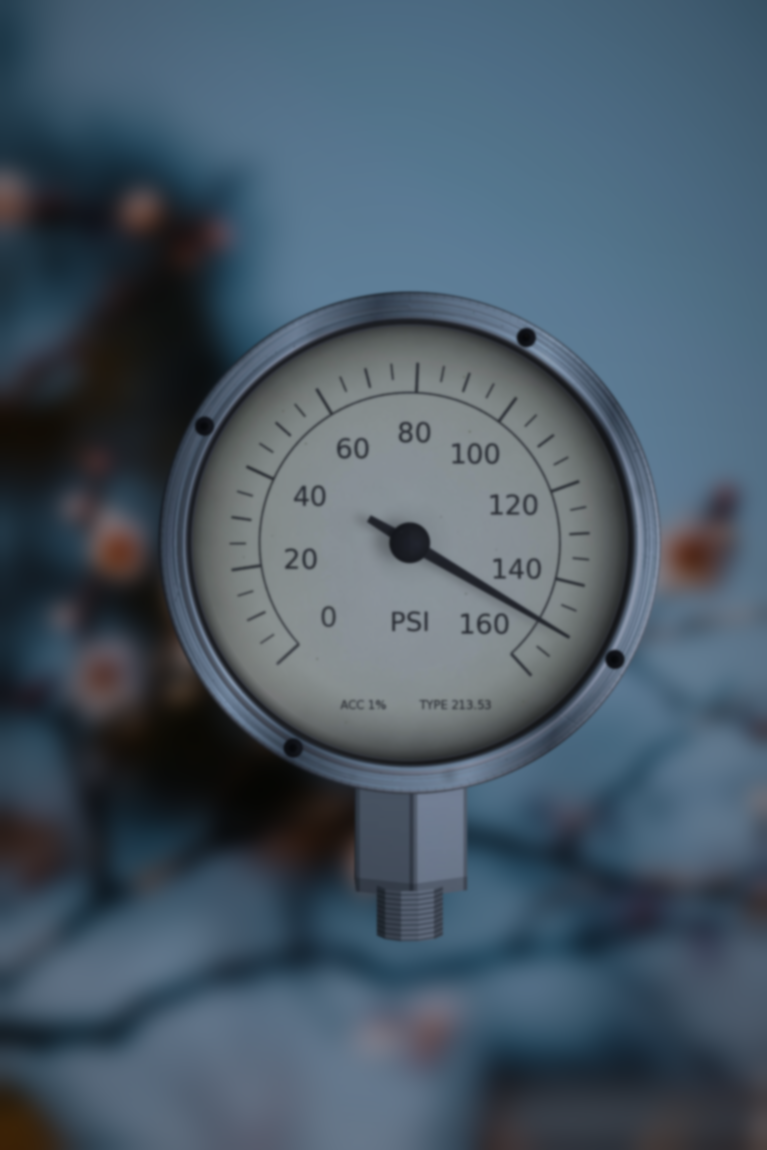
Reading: 150 (psi)
